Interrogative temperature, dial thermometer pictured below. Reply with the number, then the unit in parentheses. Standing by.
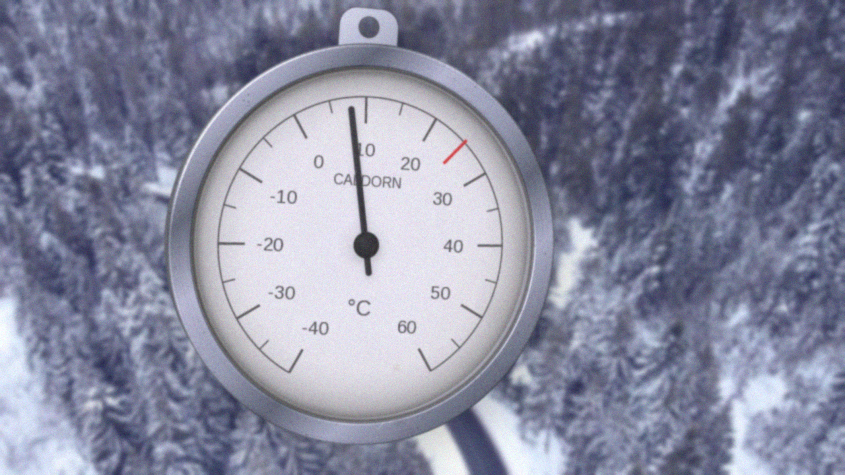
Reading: 7.5 (°C)
